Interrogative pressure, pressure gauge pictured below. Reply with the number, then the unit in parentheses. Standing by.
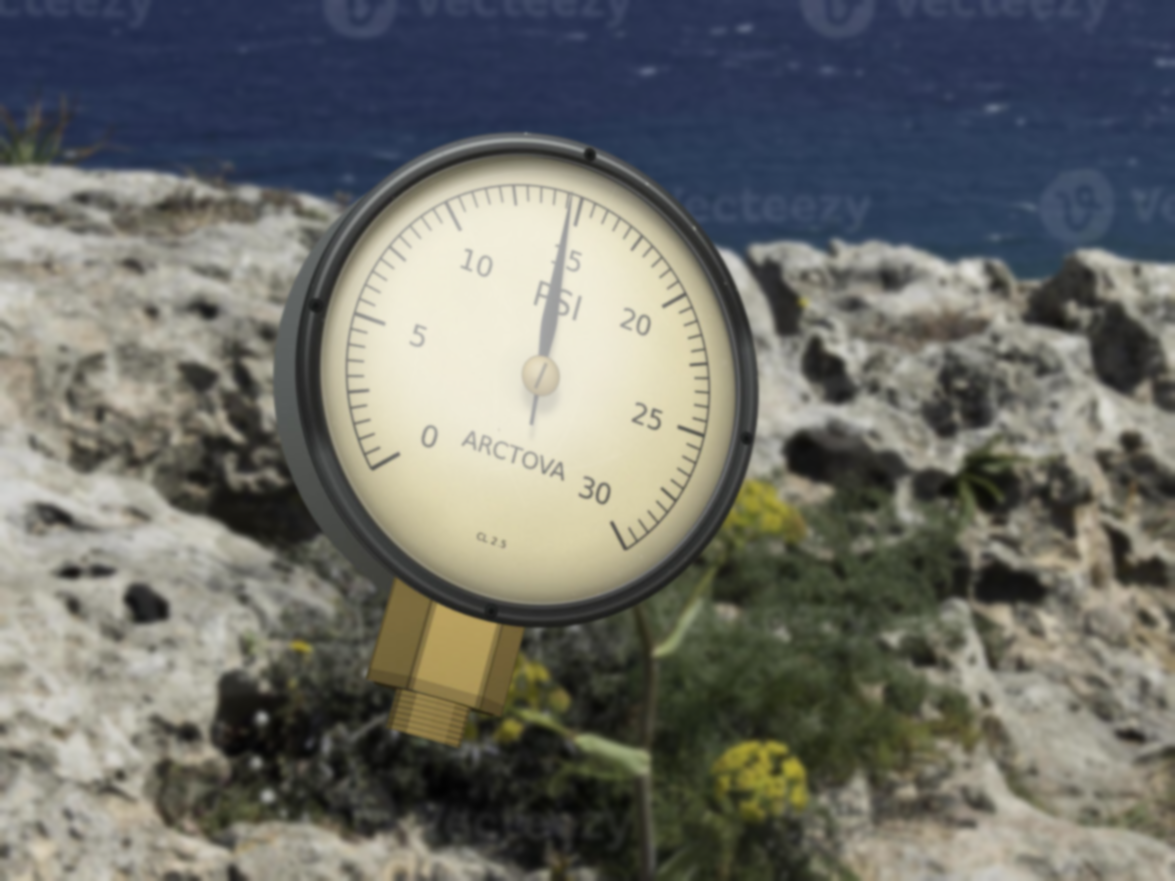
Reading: 14.5 (psi)
